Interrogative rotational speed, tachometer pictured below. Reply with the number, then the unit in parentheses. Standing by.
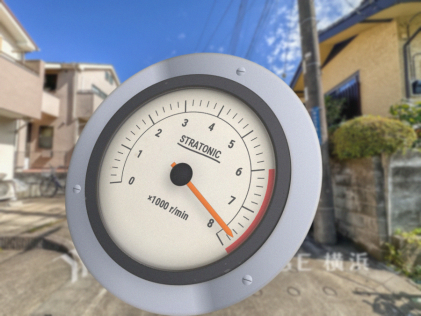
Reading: 7700 (rpm)
